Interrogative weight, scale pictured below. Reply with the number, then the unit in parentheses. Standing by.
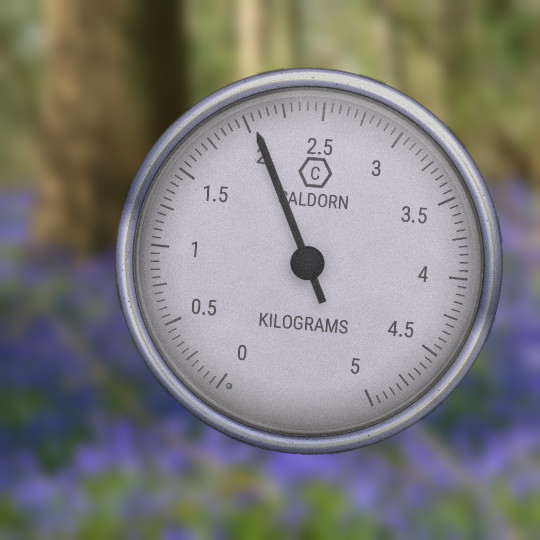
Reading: 2.05 (kg)
